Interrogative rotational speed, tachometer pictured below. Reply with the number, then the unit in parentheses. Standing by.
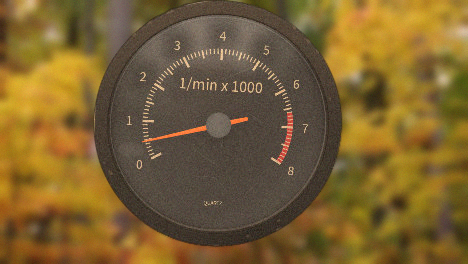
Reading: 500 (rpm)
